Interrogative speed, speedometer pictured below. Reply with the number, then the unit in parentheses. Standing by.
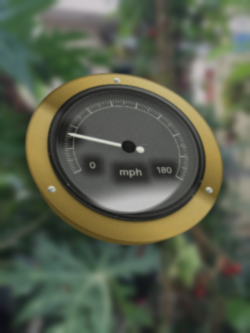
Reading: 30 (mph)
